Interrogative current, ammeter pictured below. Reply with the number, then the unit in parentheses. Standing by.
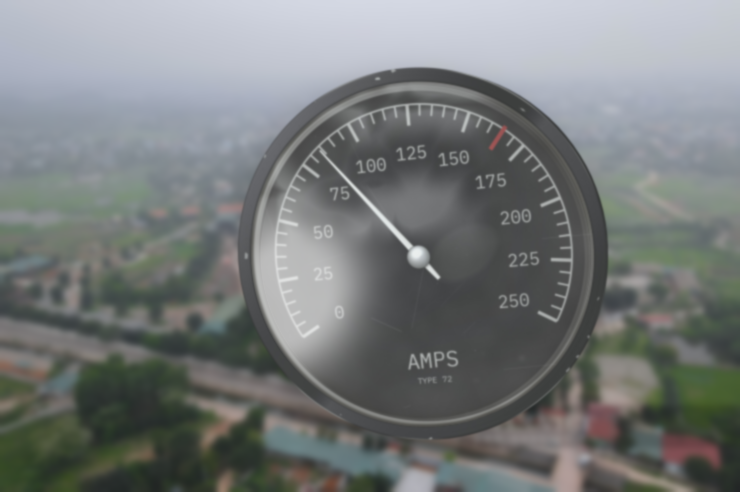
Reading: 85 (A)
